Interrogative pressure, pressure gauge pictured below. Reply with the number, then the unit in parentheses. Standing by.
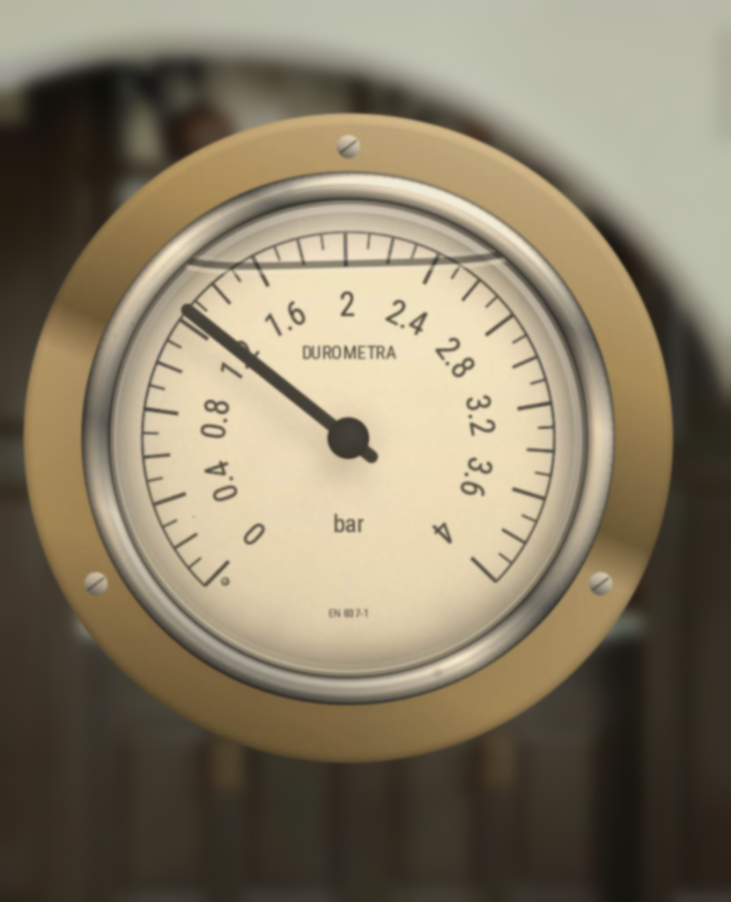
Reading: 1.25 (bar)
